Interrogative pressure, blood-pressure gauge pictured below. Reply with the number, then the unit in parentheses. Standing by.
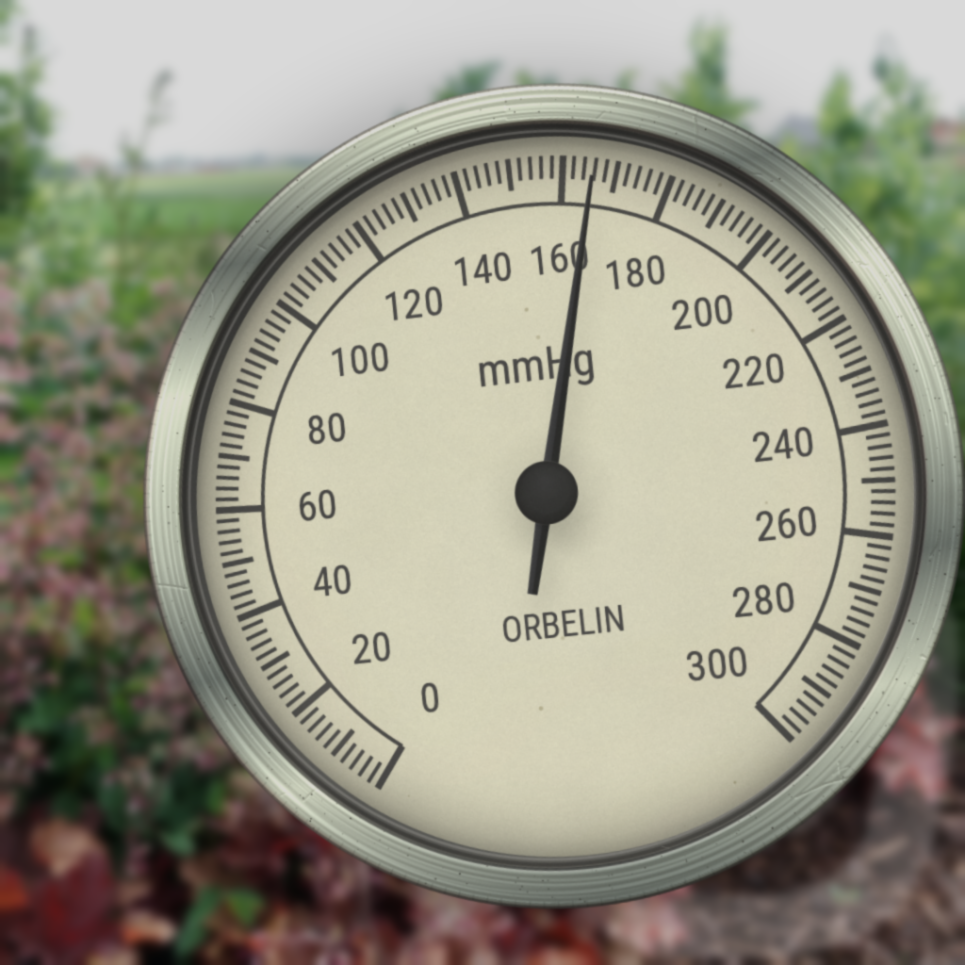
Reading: 166 (mmHg)
